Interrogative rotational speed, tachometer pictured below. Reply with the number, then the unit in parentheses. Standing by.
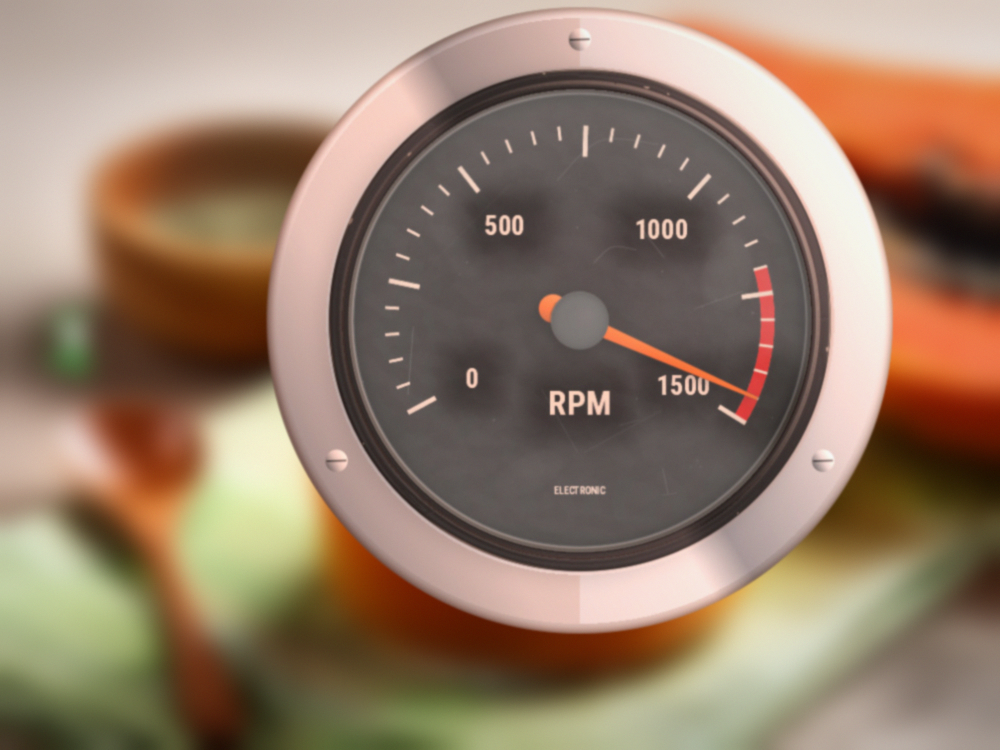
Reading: 1450 (rpm)
